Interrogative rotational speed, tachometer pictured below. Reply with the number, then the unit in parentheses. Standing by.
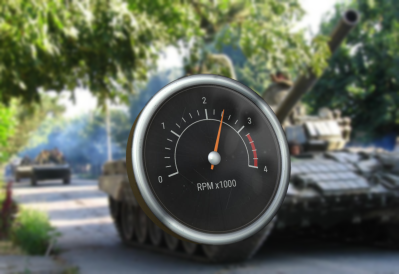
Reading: 2400 (rpm)
